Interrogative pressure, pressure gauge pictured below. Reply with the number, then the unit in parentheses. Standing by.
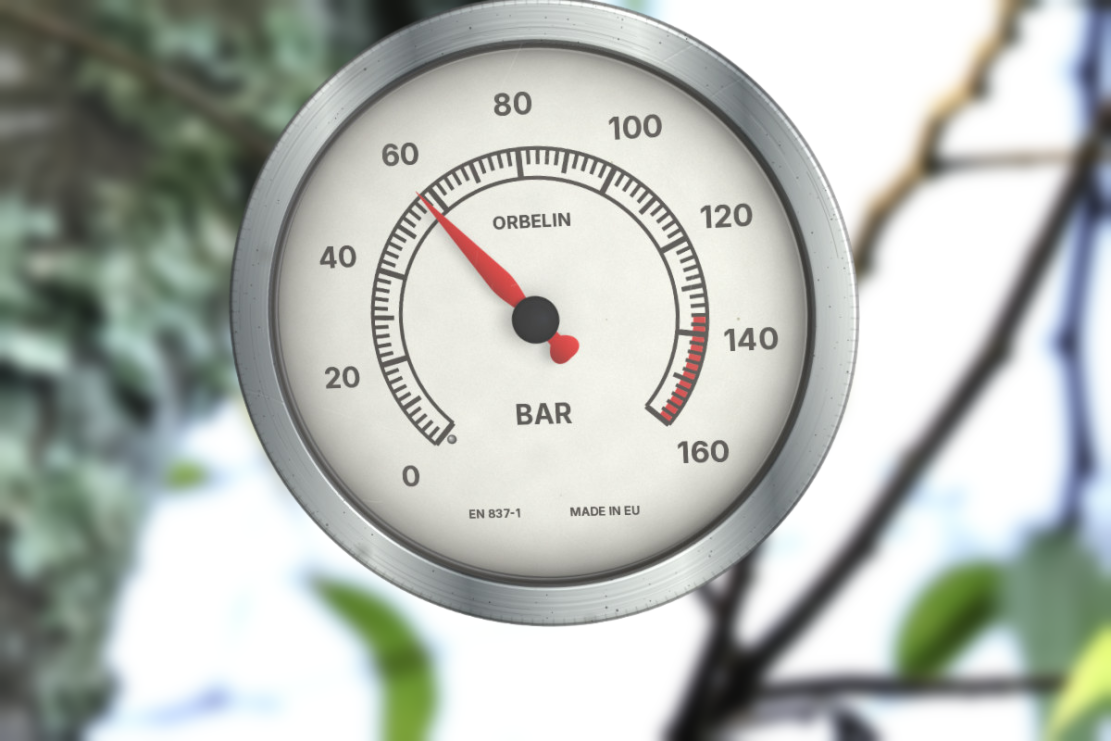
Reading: 58 (bar)
